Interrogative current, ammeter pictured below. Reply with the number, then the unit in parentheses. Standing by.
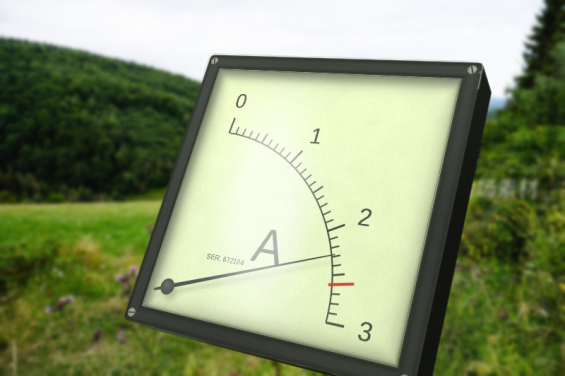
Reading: 2.3 (A)
